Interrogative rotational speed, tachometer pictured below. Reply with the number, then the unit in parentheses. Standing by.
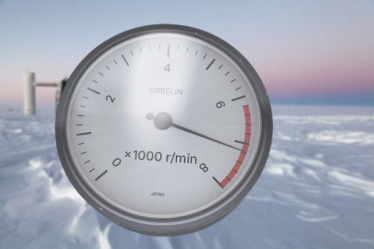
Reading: 7200 (rpm)
